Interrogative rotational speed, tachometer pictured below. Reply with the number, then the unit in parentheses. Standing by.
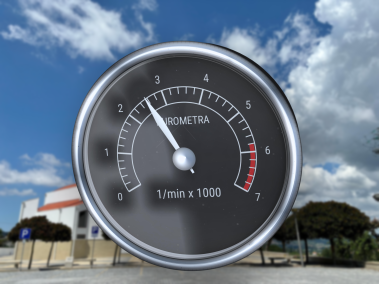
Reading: 2600 (rpm)
